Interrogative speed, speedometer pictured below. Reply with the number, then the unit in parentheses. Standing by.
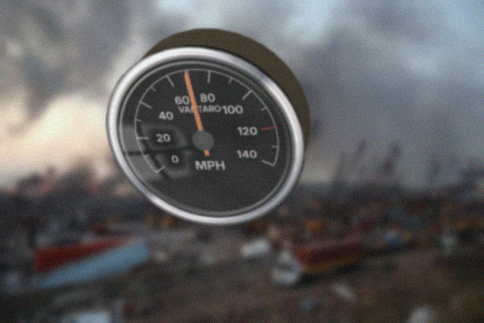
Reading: 70 (mph)
